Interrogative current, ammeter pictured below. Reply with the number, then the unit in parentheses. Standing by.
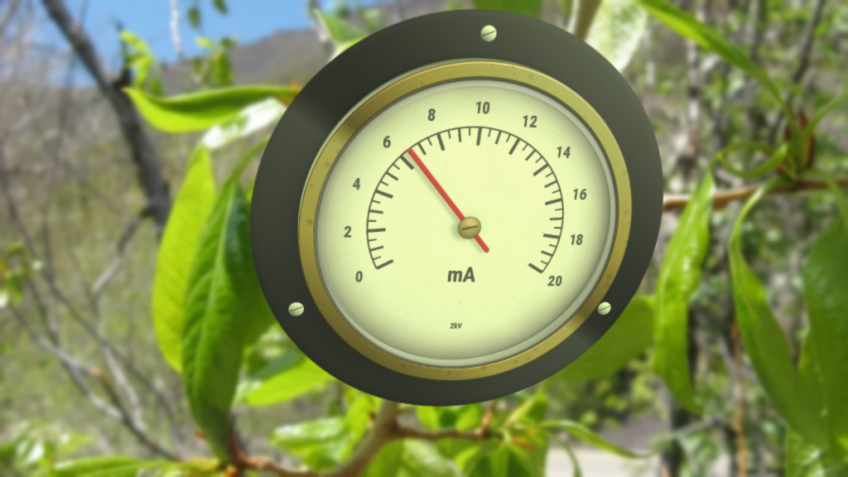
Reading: 6.5 (mA)
